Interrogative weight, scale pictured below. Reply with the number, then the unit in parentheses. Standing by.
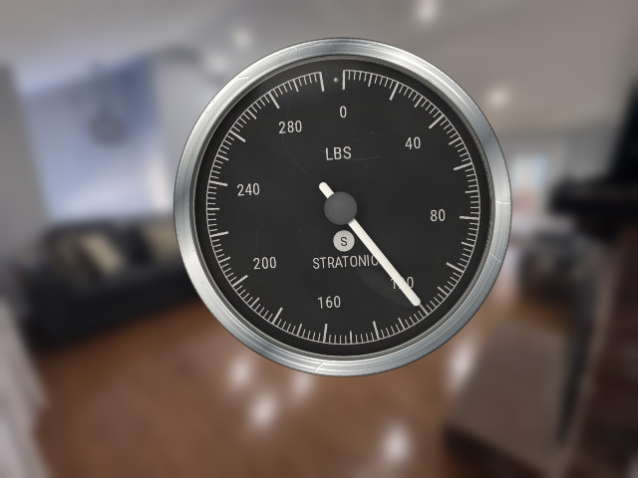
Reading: 120 (lb)
